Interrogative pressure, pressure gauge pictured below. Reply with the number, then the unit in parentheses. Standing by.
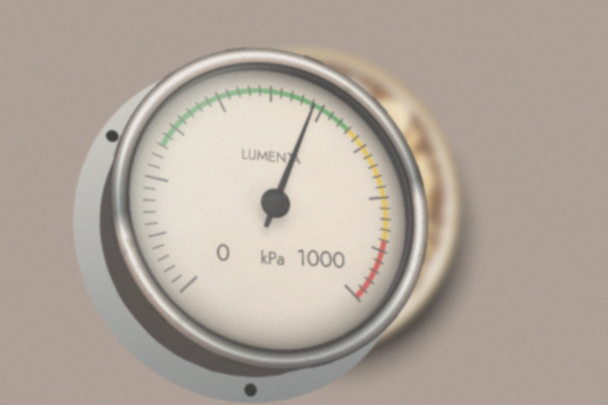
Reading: 580 (kPa)
